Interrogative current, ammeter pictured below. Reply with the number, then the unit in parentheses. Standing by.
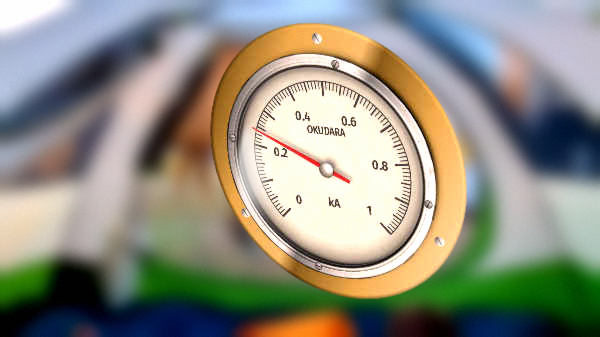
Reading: 0.25 (kA)
